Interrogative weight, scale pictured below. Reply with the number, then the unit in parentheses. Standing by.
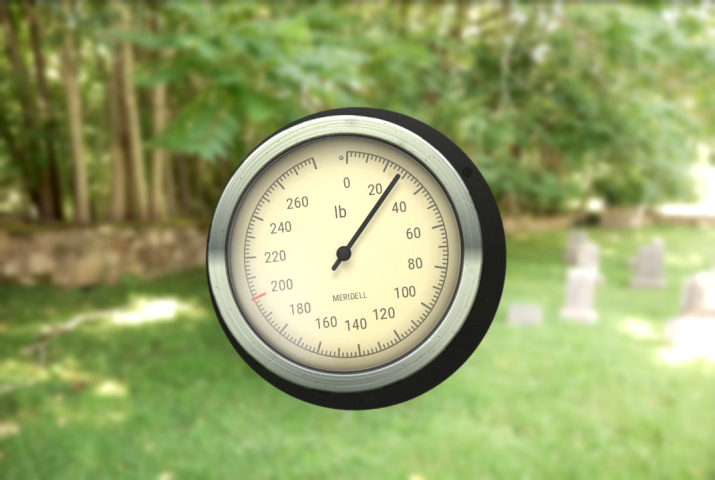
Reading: 28 (lb)
